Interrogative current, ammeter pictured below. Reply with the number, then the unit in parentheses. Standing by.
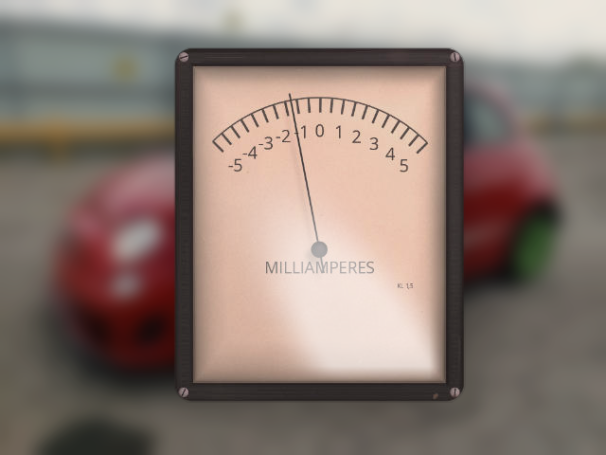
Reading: -1.25 (mA)
